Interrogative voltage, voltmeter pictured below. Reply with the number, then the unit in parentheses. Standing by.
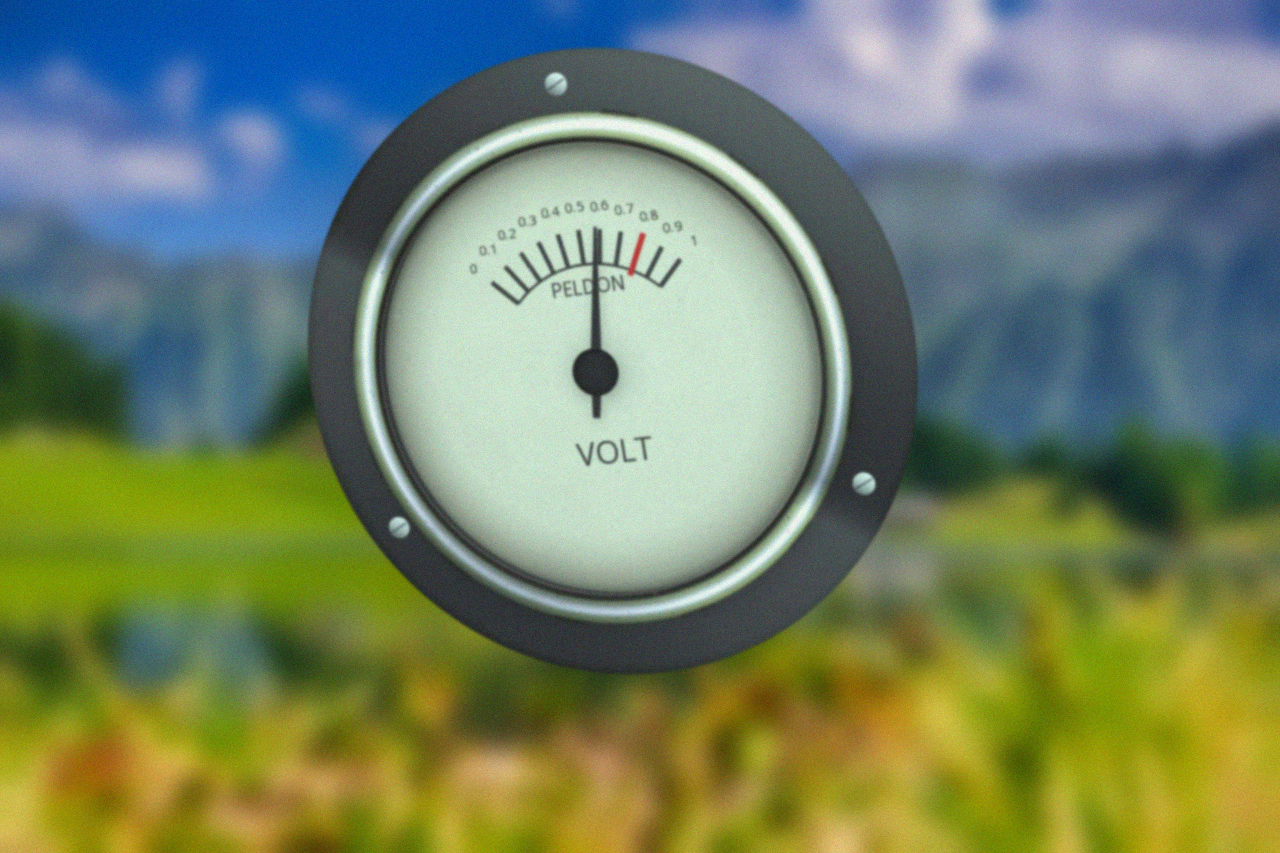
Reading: 0.6 (V)
